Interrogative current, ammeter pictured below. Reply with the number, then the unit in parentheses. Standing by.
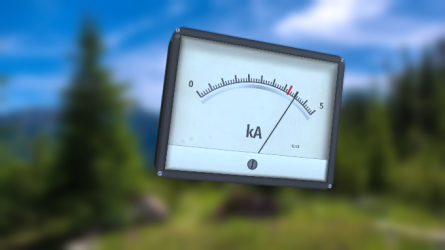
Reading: 4 (kA)
